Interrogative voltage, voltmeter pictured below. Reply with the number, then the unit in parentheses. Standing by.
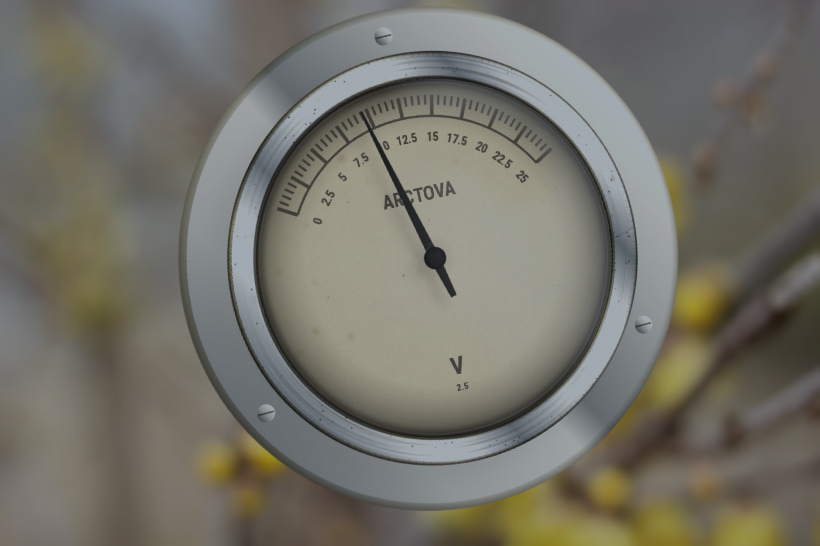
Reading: 9.5 (V)
